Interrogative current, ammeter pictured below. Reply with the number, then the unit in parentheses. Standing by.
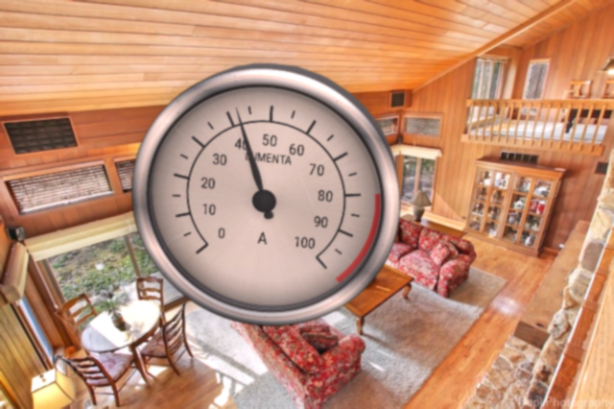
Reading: 42.5 (A)
